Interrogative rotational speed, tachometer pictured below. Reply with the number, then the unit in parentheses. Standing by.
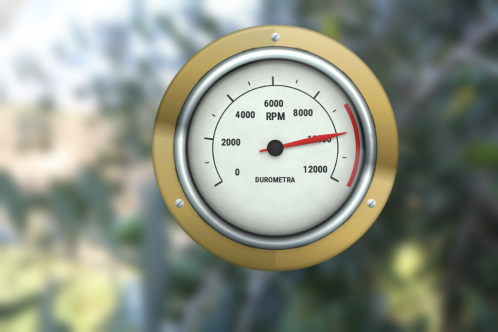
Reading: 10000 (rpm)
